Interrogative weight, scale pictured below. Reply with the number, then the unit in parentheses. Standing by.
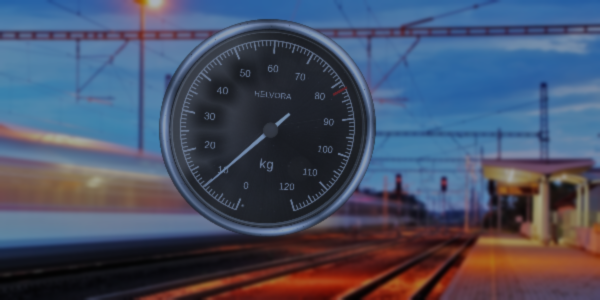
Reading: 10 (kg)
